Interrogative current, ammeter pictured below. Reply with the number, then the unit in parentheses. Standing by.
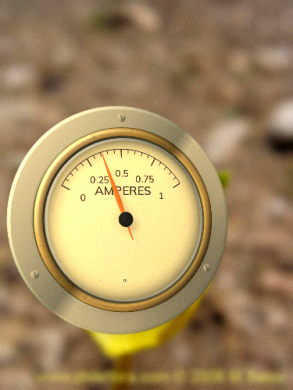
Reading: 0.35 (A)
